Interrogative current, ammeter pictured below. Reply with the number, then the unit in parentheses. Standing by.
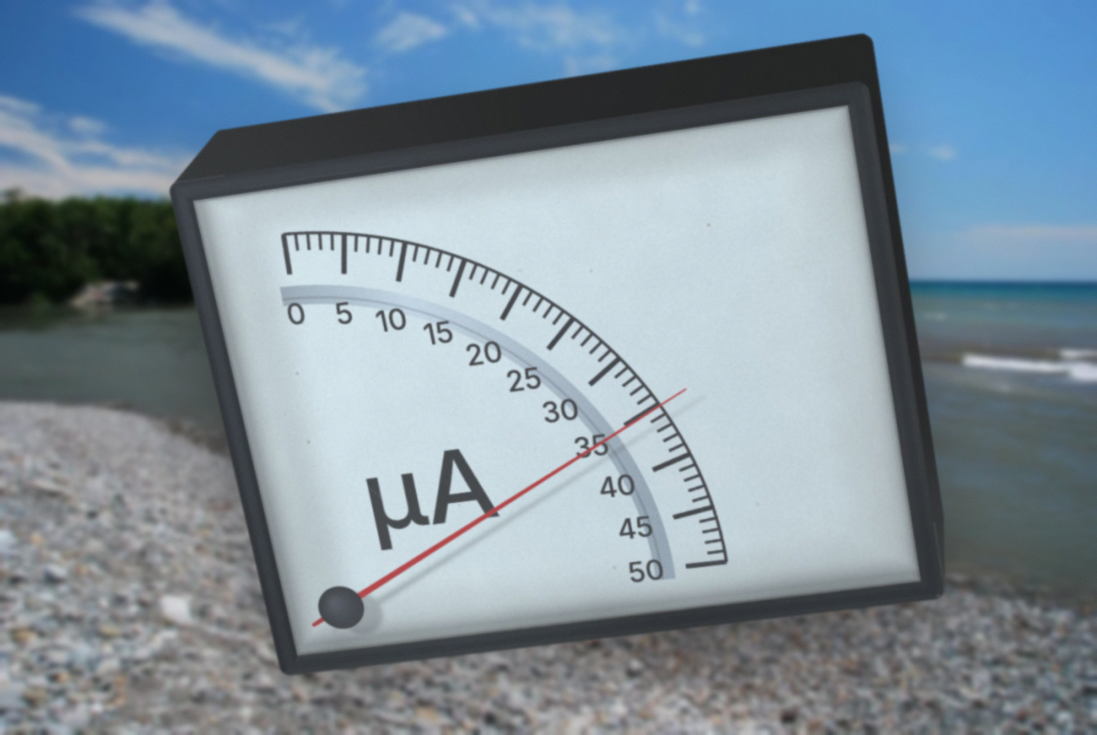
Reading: 35 (µA)
